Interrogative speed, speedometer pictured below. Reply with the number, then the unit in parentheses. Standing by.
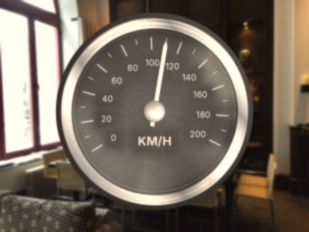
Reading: 110 (km/h)
